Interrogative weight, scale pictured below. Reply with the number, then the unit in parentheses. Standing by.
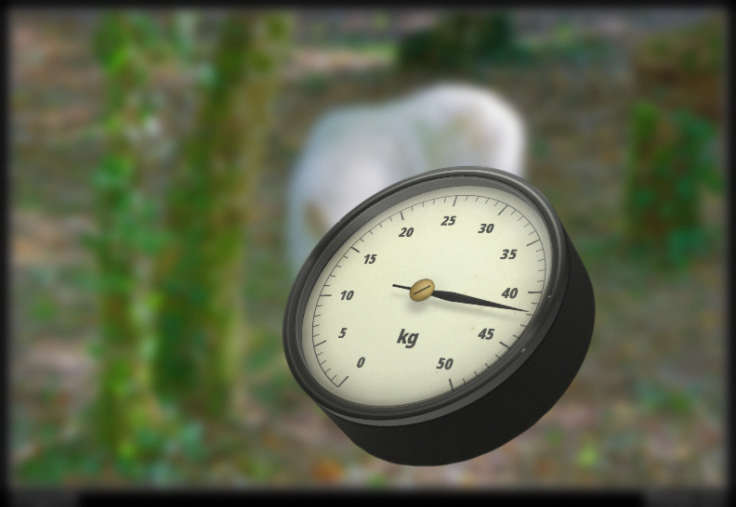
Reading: 42 (kg)
